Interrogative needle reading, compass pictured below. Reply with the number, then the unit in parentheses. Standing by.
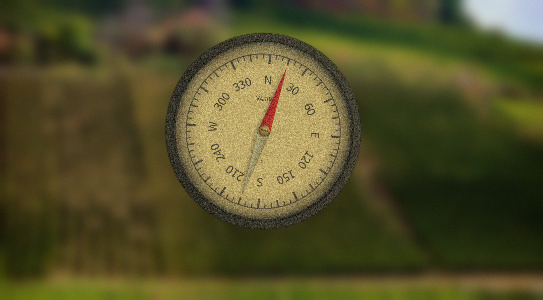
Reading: 15 (°)
